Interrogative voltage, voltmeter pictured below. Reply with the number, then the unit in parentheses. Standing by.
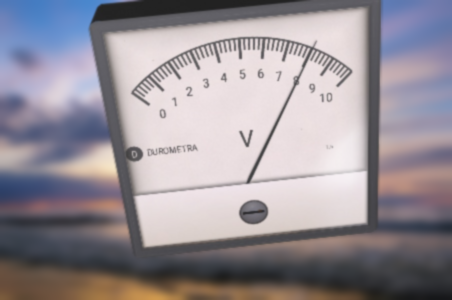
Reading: 8 (V)
